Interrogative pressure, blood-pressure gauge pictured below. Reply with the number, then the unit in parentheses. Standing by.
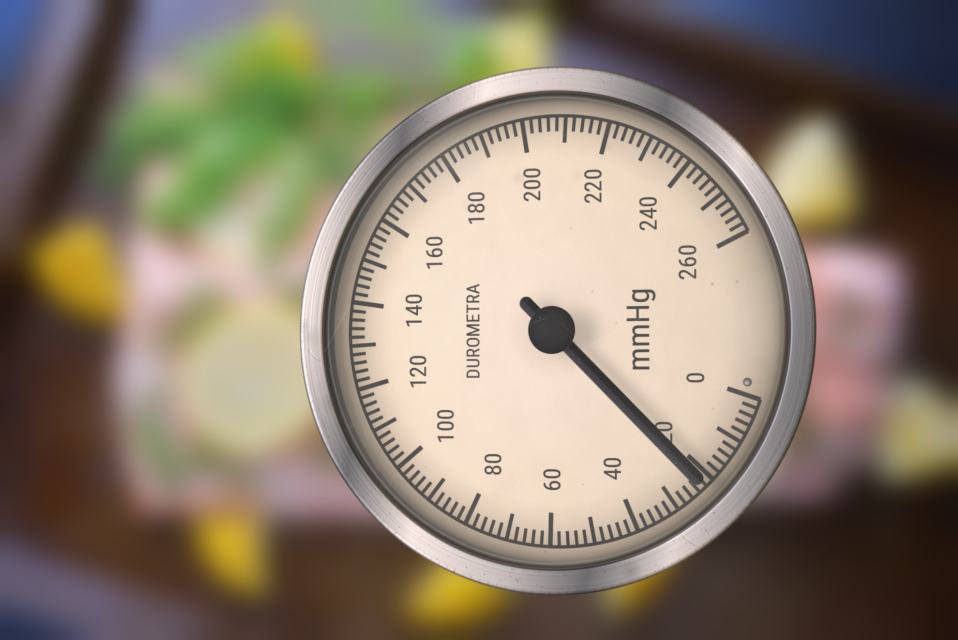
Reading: 22 (mmHg)
